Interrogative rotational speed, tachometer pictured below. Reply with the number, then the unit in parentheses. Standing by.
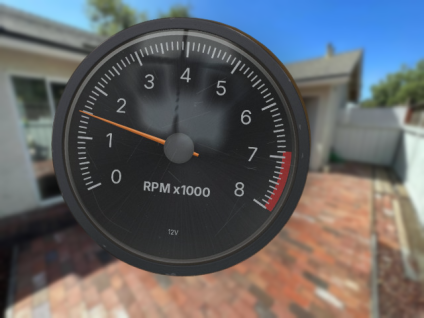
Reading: 1500 (rpm)
